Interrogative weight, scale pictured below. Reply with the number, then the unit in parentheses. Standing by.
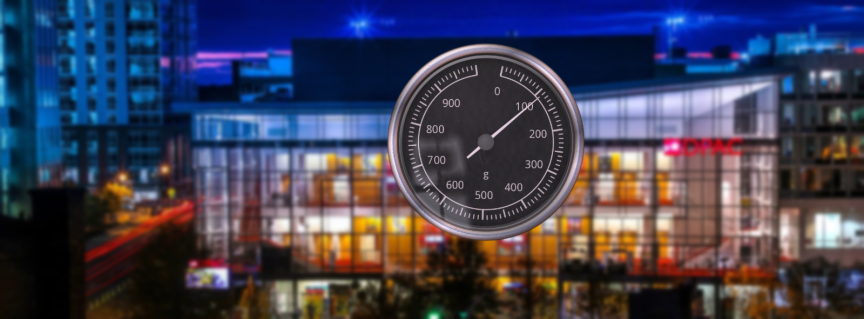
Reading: 110 (g)
